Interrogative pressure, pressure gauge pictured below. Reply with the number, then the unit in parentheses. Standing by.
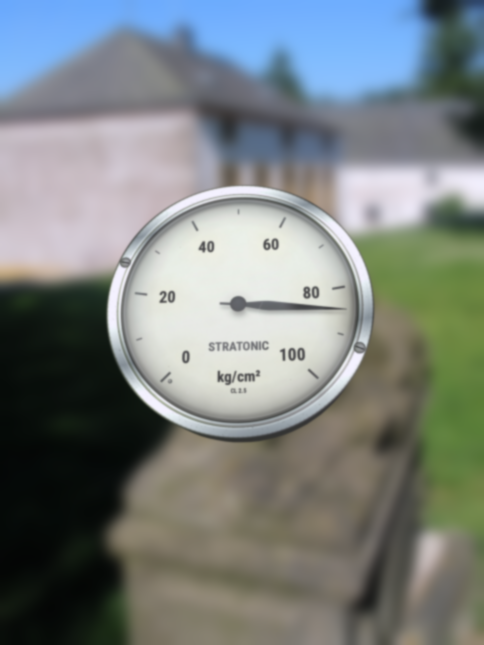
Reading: 85 (kg/cm²)
